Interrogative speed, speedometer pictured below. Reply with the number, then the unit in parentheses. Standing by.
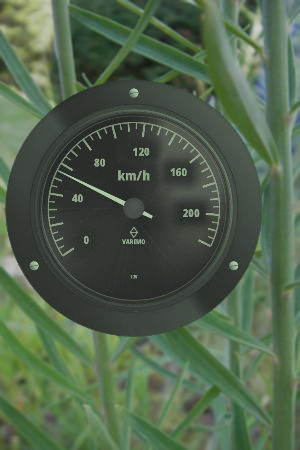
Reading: 55 (km/h)
